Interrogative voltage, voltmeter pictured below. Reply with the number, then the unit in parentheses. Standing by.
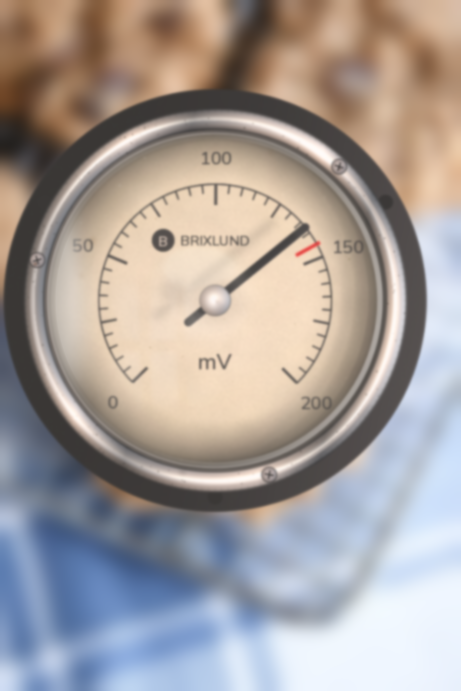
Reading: 137.5 (mV)
